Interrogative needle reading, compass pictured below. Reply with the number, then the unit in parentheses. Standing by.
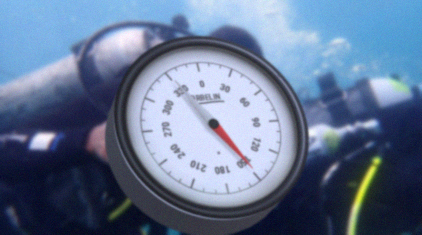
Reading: 150 (°)
